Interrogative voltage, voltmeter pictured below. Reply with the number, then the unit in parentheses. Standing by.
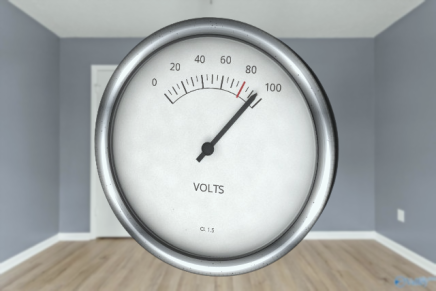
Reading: 95 (V)
